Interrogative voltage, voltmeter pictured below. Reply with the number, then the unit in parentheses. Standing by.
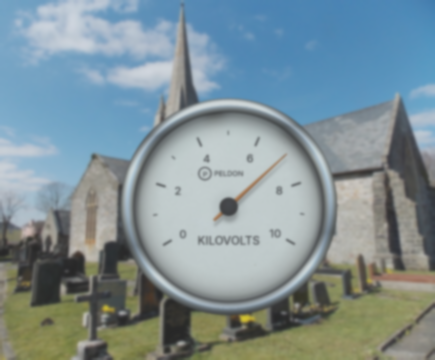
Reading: 7 (kV)
